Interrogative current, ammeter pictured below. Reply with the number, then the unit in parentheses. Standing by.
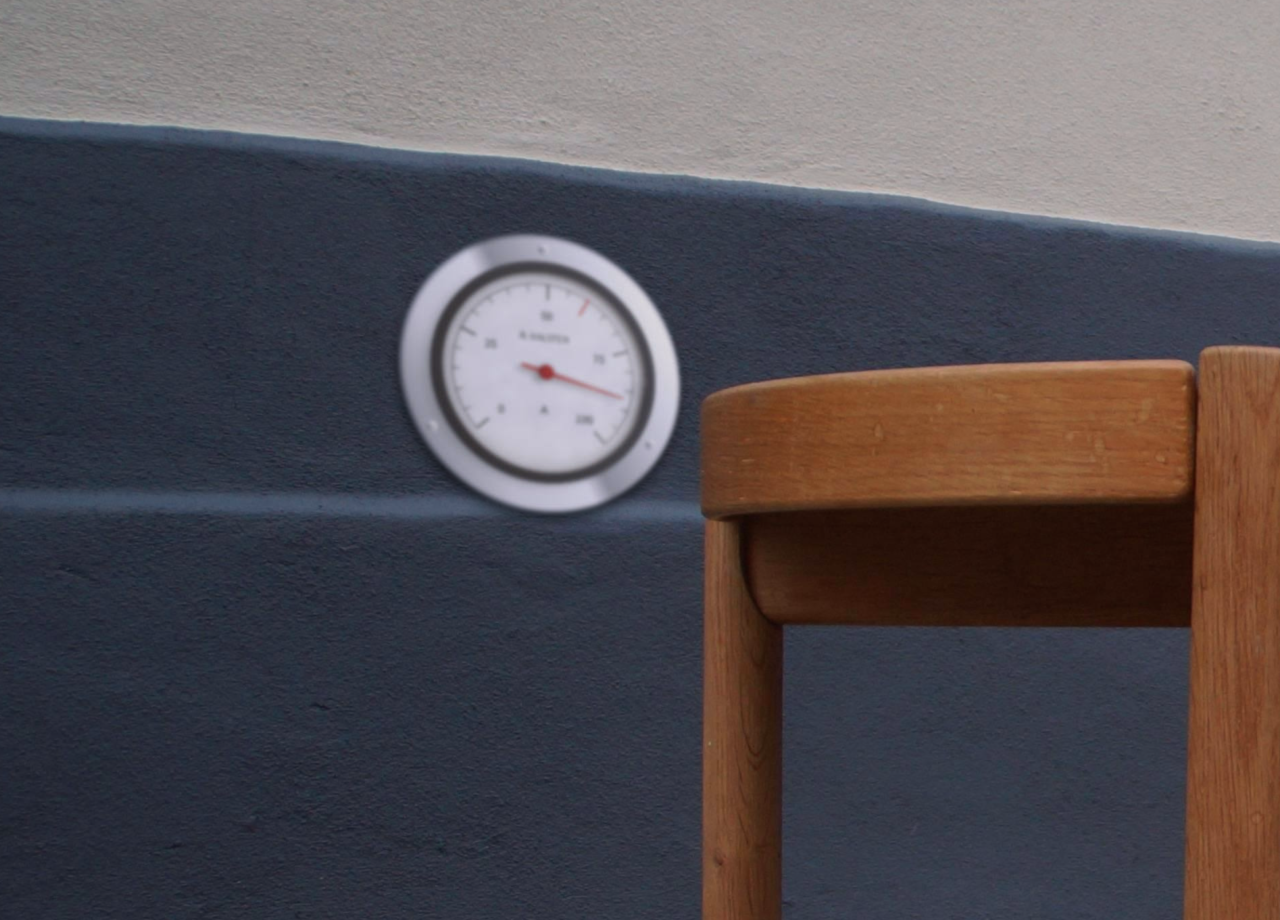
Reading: 87.5 (A)
